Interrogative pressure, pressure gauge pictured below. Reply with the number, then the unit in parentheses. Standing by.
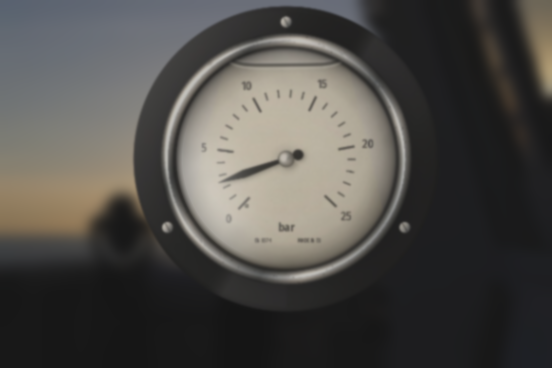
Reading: 2.5 (bar)
